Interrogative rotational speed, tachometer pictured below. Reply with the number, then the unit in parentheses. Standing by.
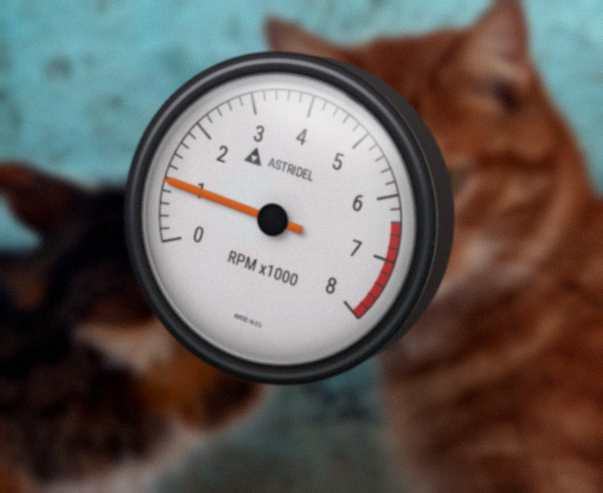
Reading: 1000 (rpm)
